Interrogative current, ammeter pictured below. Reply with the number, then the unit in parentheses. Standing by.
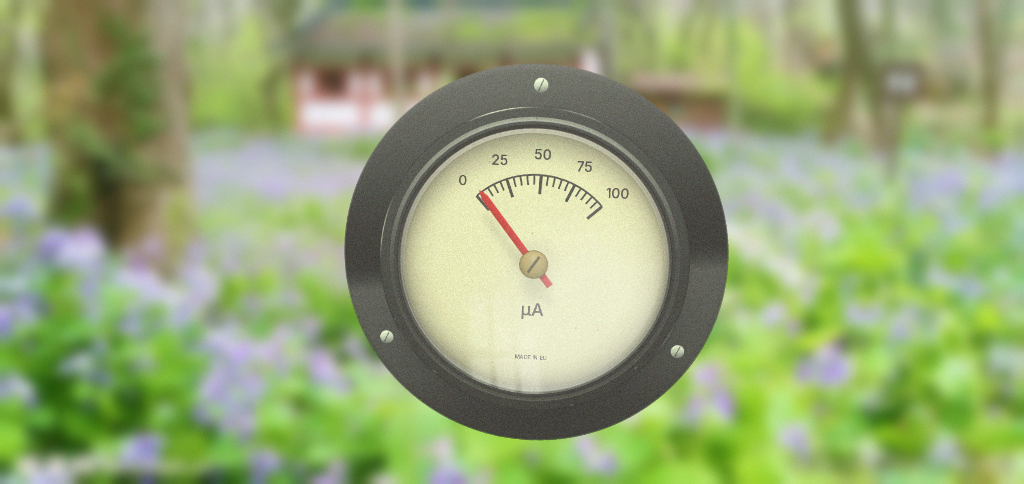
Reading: 5 (µA)
